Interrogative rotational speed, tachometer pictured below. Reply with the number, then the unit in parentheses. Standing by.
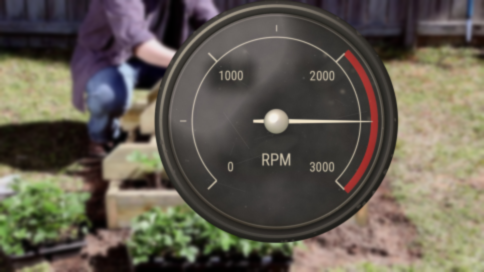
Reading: 2500 (rpm)
